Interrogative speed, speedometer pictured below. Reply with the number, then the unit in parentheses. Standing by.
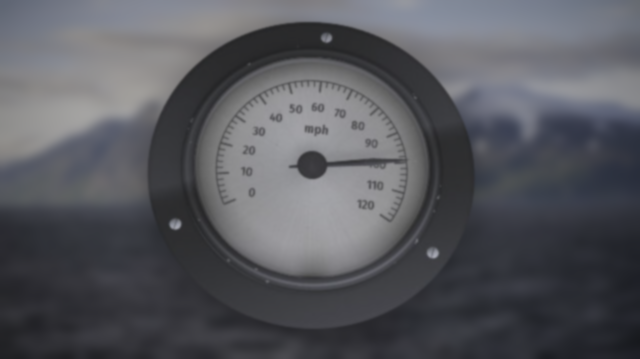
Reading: 100 (mph)
